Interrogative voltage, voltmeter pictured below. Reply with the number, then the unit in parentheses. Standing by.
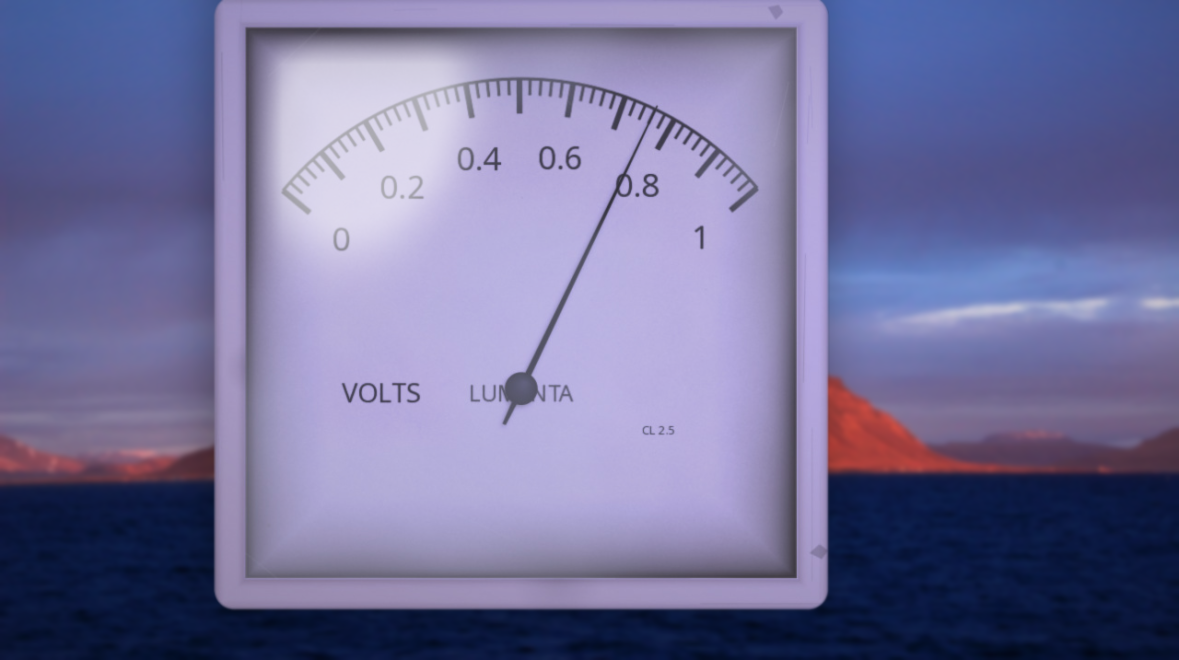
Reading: 0.76 (V)
